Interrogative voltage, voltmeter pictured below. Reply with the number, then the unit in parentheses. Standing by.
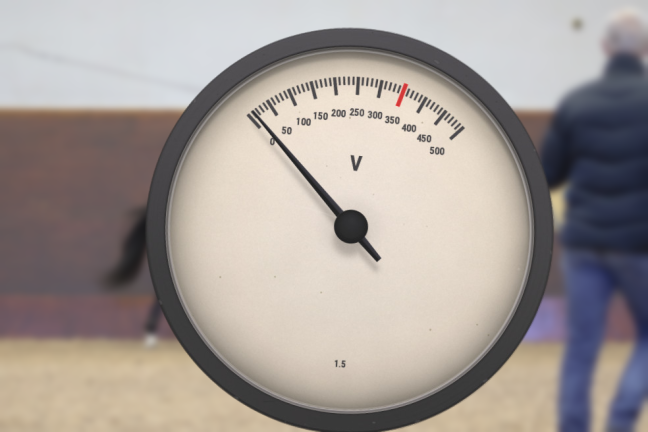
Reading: 10 (V)
